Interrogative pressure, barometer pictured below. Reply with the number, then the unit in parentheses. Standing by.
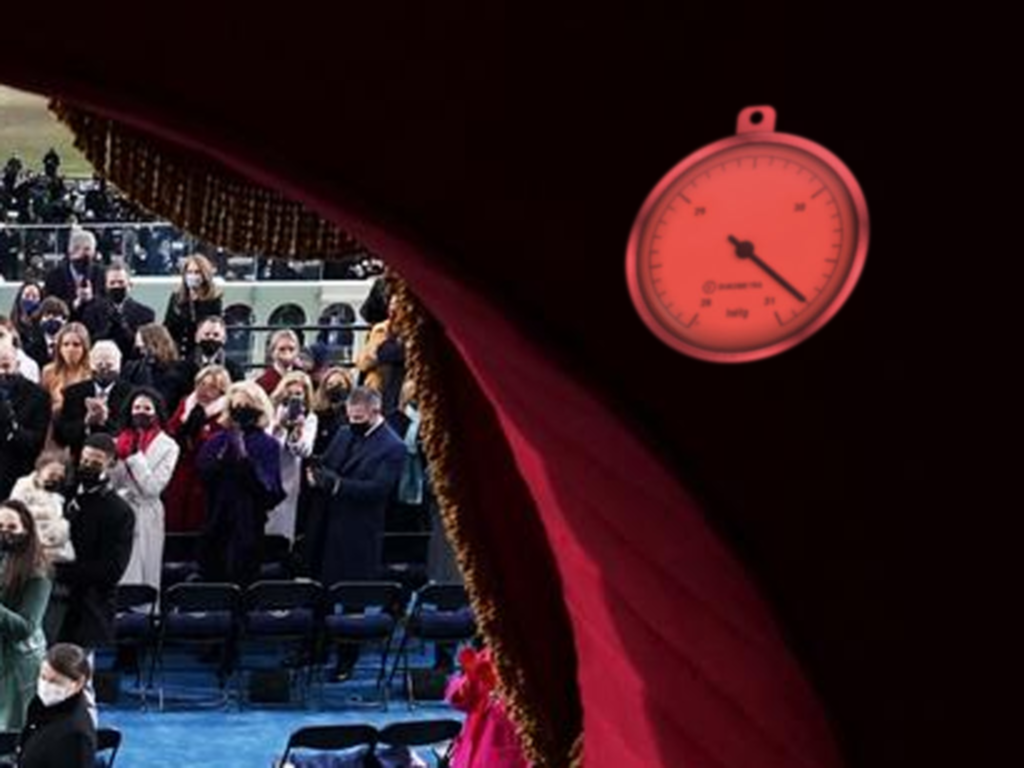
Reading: 30.8 (inHg)
